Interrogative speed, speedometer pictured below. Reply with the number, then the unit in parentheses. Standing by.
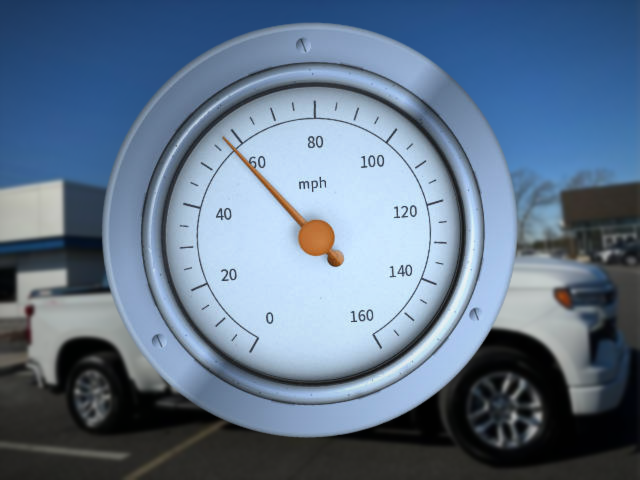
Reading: 57.5 (mph)
